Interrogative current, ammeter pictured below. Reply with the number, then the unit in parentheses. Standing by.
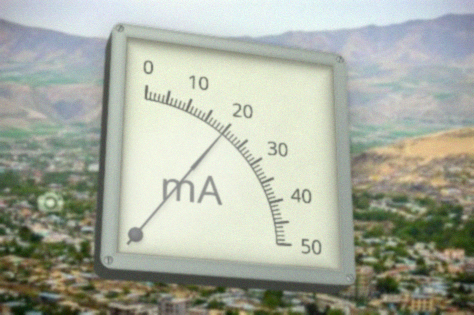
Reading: 20 (mA)
